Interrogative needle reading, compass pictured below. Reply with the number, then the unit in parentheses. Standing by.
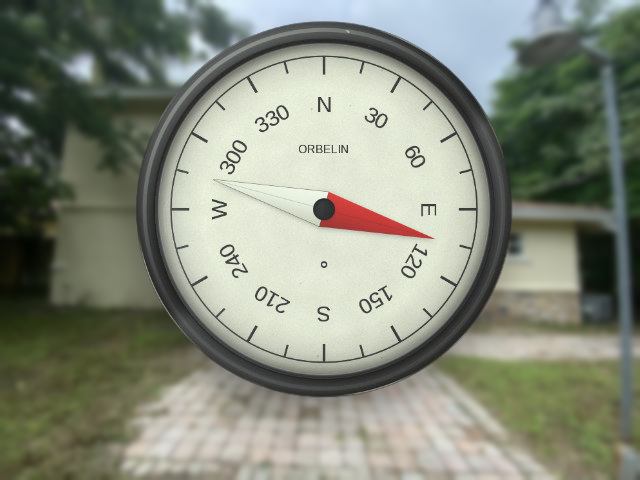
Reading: 105 (°)
